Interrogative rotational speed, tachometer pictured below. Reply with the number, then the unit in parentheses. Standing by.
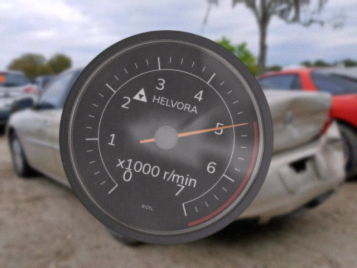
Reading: 5000 (rpm)
